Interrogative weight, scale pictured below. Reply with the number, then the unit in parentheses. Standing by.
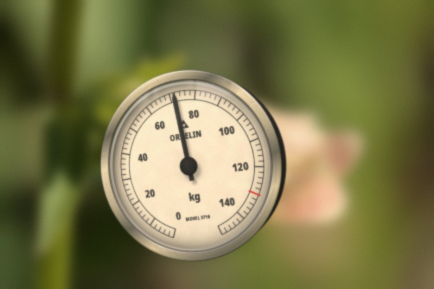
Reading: 72 (kg)
